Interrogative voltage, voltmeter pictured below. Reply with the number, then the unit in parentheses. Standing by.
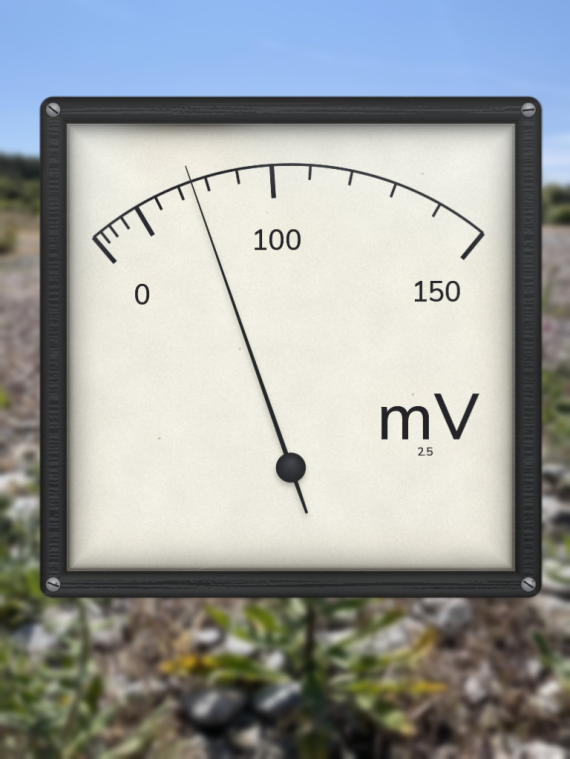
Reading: 75 (mV)
